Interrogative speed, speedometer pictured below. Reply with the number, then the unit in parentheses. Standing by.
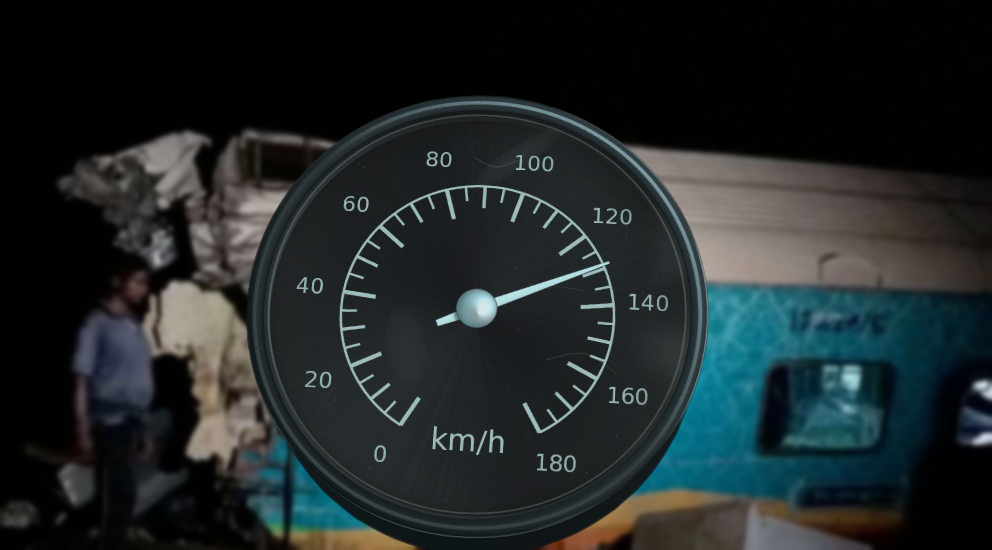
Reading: 130 (km/h)
